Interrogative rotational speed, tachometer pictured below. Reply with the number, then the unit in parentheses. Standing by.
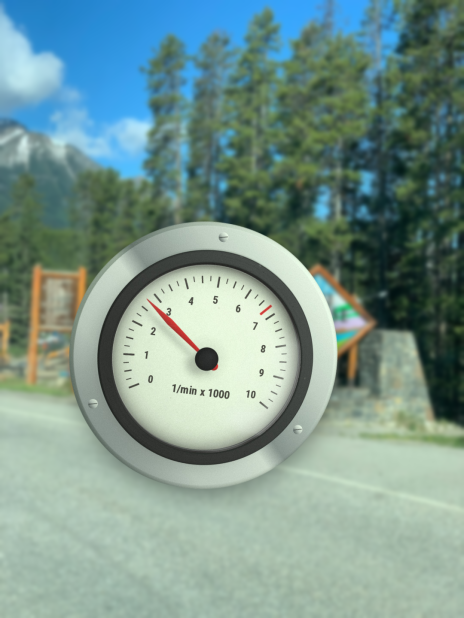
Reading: 2750 (rpm)
